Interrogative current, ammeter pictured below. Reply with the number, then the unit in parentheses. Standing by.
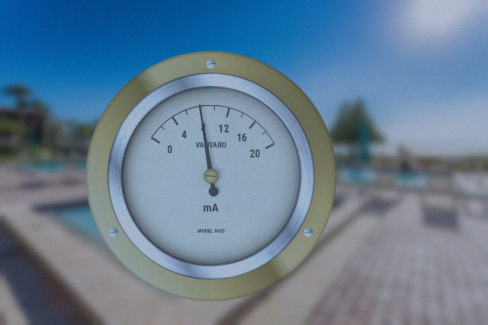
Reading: 8 (mA)
